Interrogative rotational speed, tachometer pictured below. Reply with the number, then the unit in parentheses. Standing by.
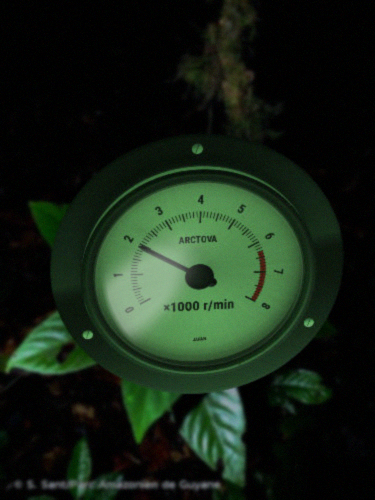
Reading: 2000 (rpm)
